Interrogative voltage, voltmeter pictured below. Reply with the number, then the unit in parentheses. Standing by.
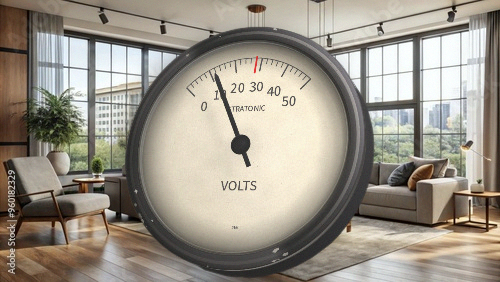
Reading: 12 (V)
